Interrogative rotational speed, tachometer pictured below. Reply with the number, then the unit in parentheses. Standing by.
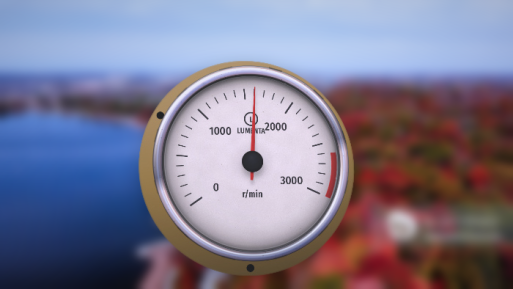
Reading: 1600 (rpm)
